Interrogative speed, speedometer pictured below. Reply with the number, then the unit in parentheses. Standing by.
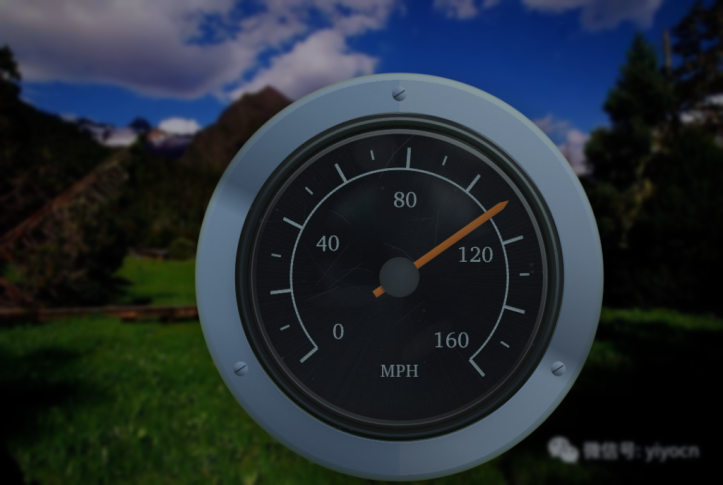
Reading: 110 (mph)
